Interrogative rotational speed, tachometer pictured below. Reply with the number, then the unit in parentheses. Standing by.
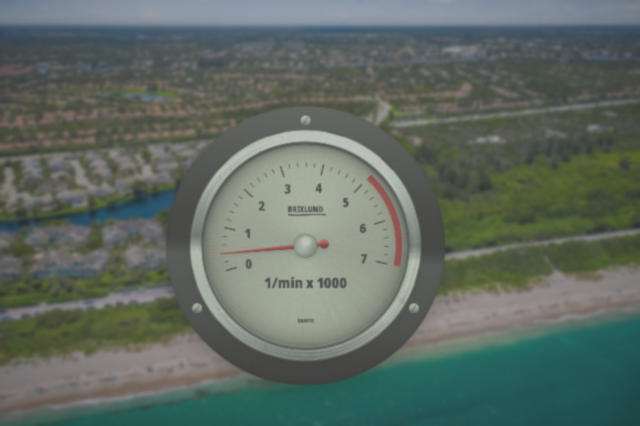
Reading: 400 (rpm)
